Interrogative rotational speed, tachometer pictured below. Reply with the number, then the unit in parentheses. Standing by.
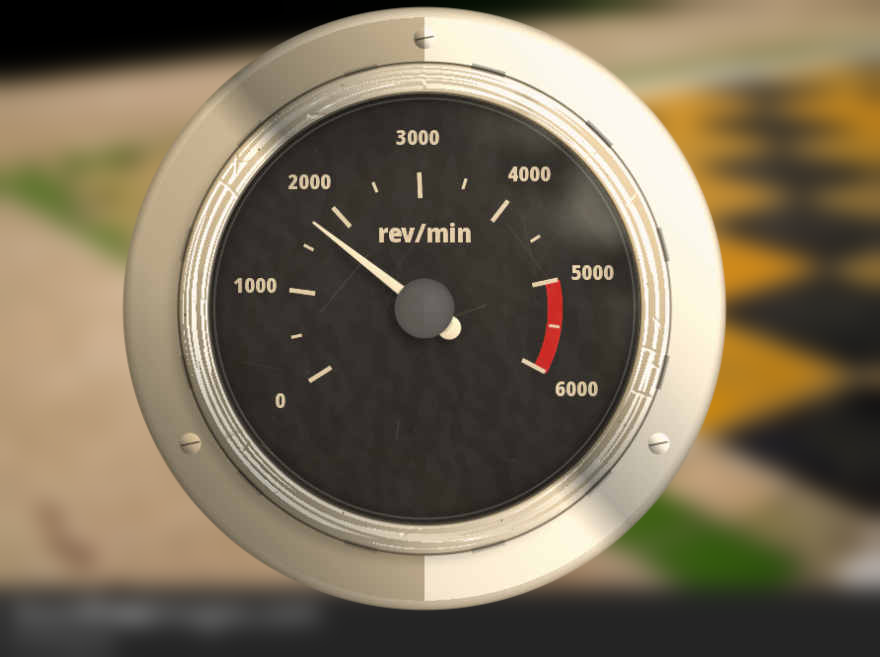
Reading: 1750 (rpm)
